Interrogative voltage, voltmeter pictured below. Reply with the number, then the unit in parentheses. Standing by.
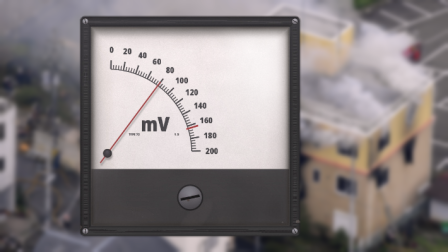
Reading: 80 (mV)
